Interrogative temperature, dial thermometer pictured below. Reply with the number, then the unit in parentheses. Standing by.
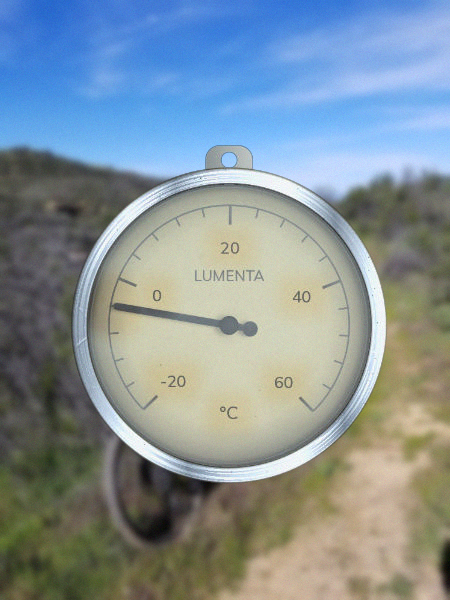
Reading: -4 (°C)
